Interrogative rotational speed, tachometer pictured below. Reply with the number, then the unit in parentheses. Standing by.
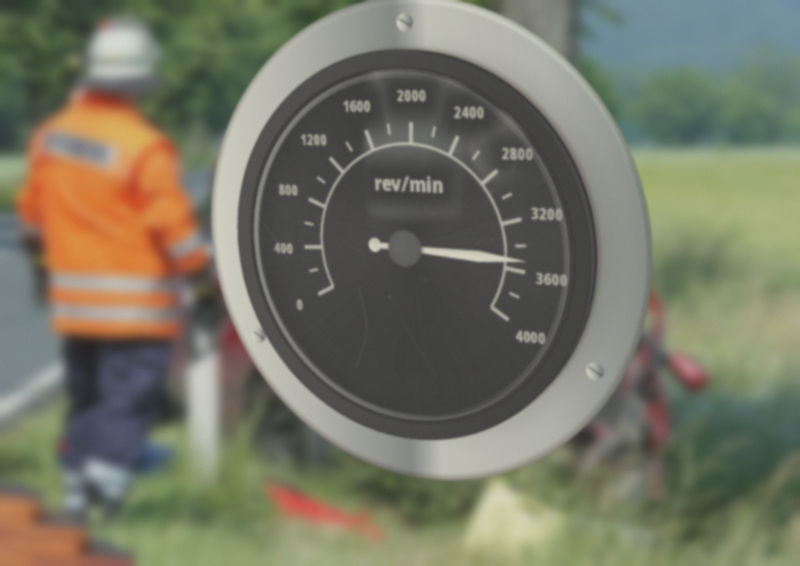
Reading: 3500 (rpm)
